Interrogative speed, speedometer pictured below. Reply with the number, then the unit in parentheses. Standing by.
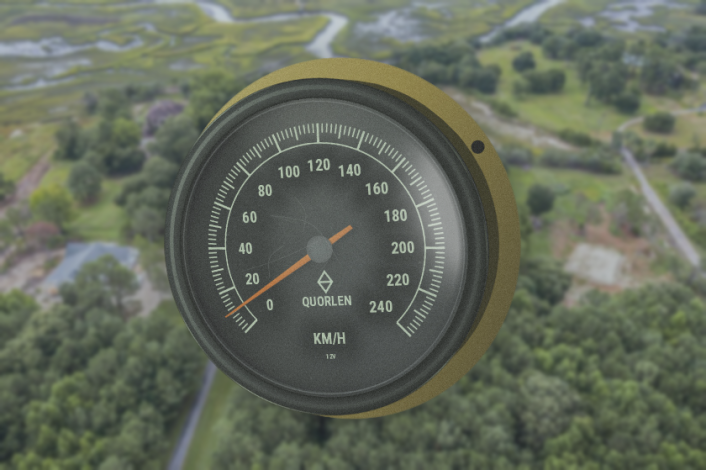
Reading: 10 (km/h)
